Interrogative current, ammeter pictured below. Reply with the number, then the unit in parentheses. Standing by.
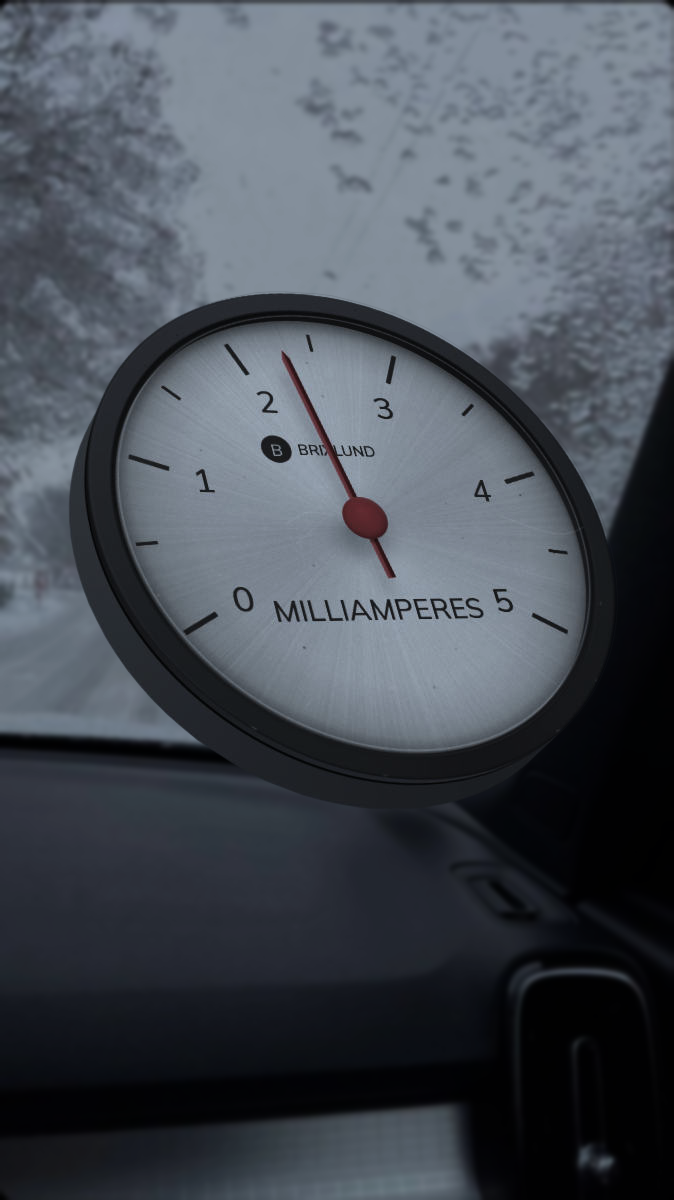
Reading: 2.25 (mA)
